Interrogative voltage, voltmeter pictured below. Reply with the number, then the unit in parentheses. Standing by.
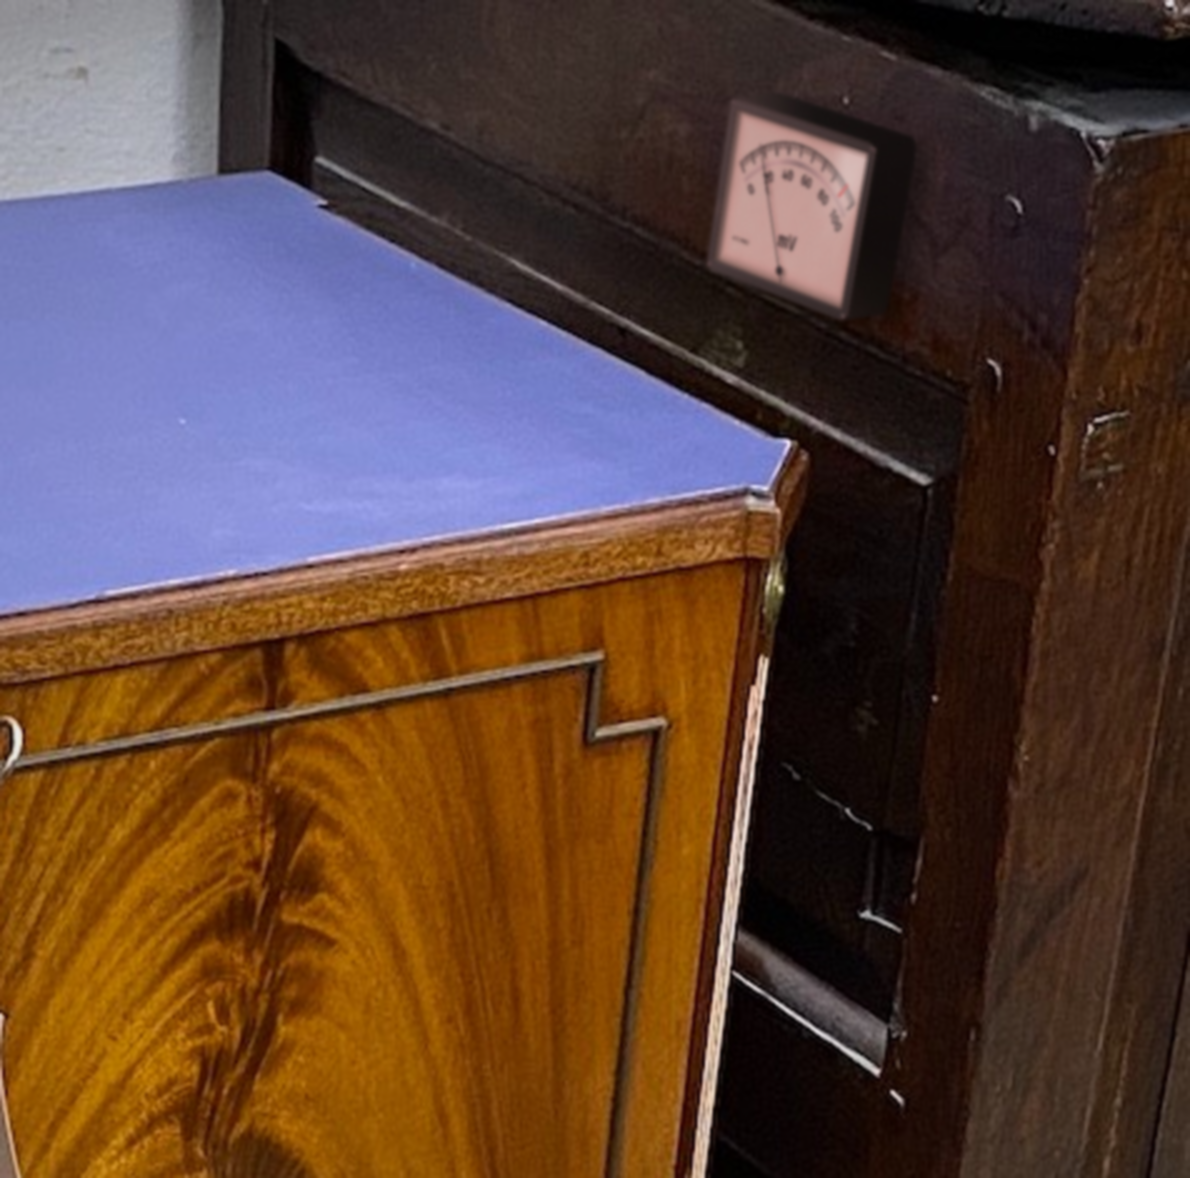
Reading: 20 (mV)
